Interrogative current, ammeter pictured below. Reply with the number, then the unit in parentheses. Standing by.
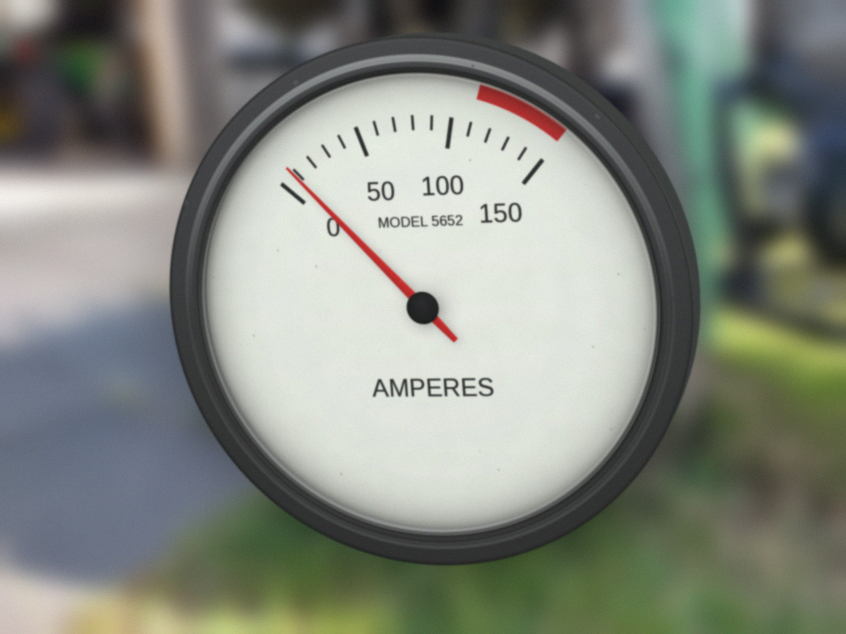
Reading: 10 (A)
